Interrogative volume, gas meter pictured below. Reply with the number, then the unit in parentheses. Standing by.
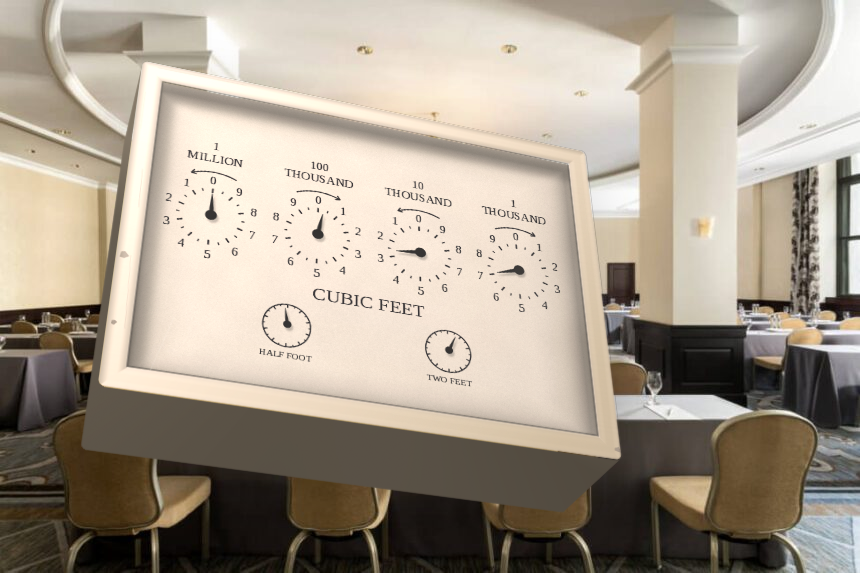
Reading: 2700 (ft³)
